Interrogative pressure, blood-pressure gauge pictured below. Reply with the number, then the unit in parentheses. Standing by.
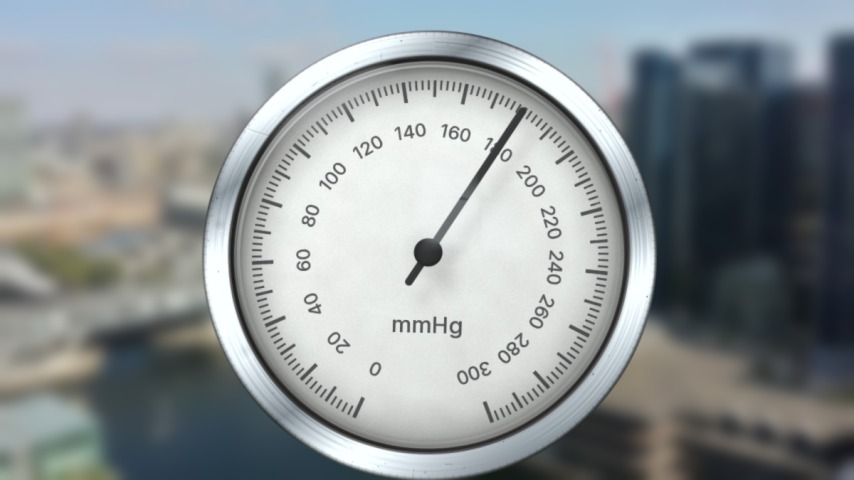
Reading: 180 (mmHg)
